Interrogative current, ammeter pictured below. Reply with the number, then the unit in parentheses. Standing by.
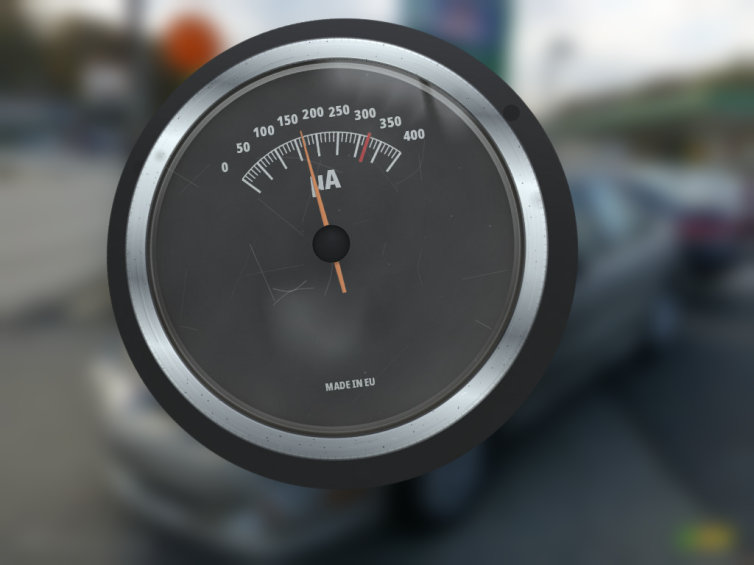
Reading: 170 (µA)
